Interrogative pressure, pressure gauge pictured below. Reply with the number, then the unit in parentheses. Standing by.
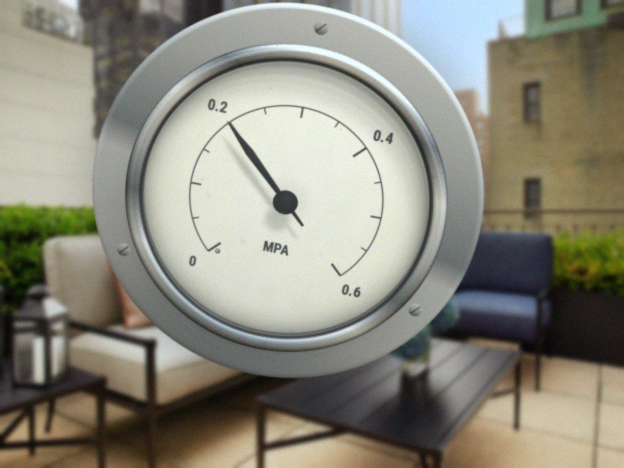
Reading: 0.2 (MPa)
